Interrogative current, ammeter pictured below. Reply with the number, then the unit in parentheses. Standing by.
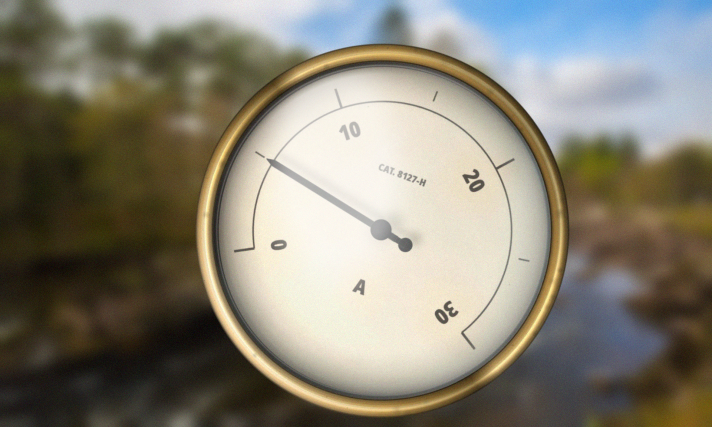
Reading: 5 (A)
